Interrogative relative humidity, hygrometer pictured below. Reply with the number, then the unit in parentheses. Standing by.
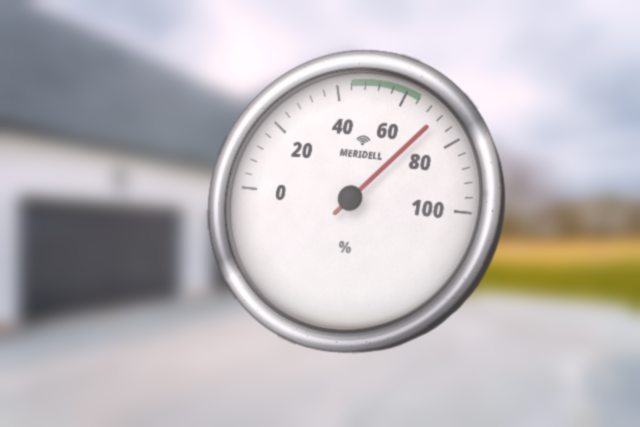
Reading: 72 (%)
